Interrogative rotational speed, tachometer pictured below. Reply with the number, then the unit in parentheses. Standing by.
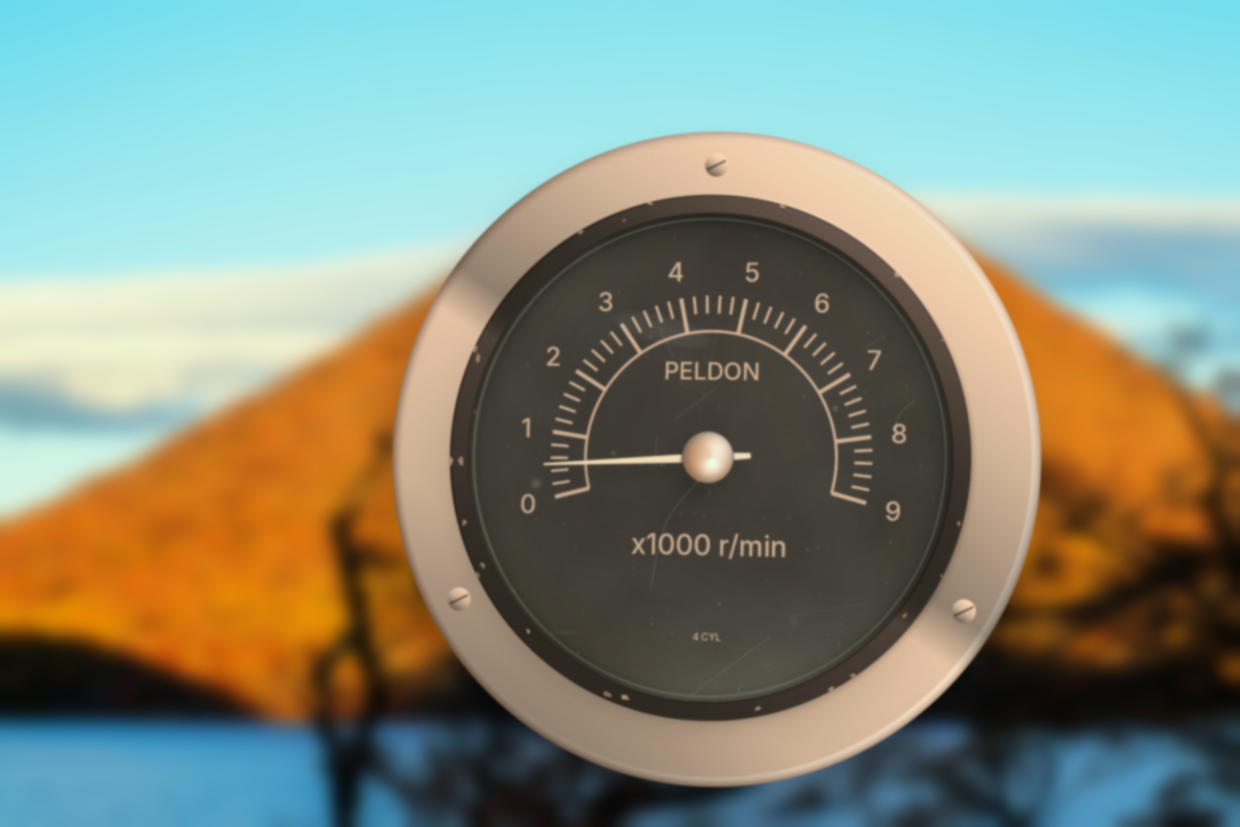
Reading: 500 (rpm)
